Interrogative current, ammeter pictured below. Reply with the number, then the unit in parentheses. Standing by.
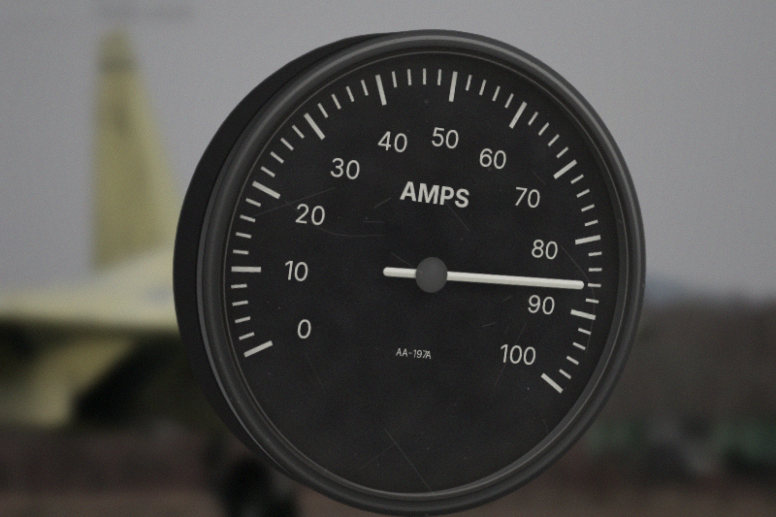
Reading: 86 (A)
